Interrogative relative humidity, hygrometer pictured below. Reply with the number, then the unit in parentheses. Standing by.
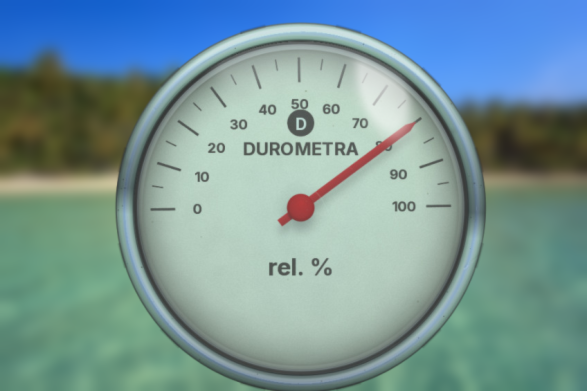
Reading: 80 (%)
